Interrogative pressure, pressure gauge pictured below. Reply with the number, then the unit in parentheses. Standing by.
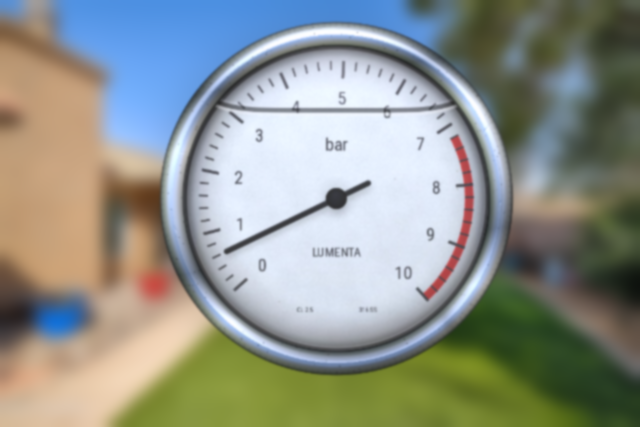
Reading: 0.6 (bar)
